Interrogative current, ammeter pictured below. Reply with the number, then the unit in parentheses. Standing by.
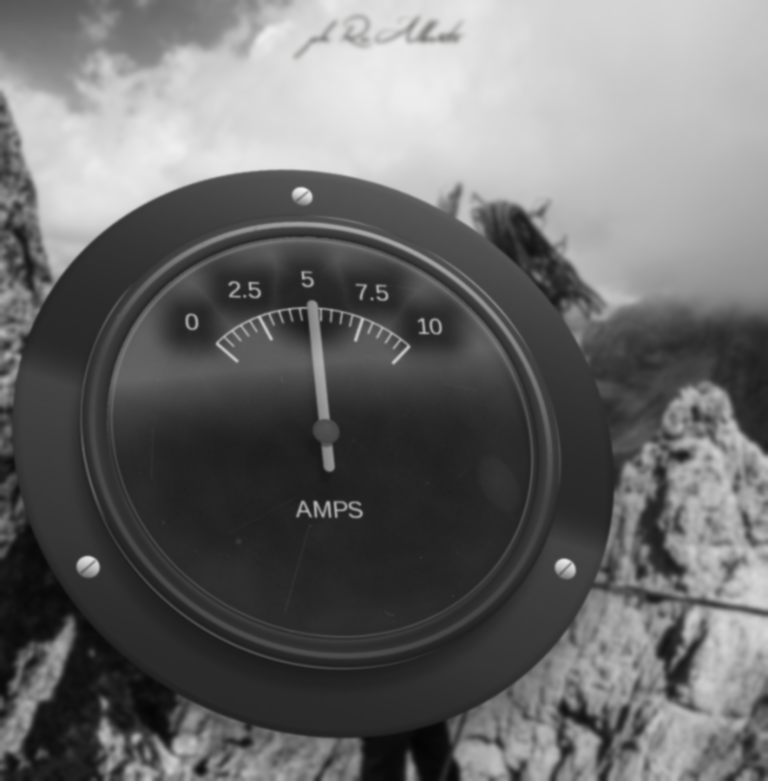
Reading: 5 (A)
